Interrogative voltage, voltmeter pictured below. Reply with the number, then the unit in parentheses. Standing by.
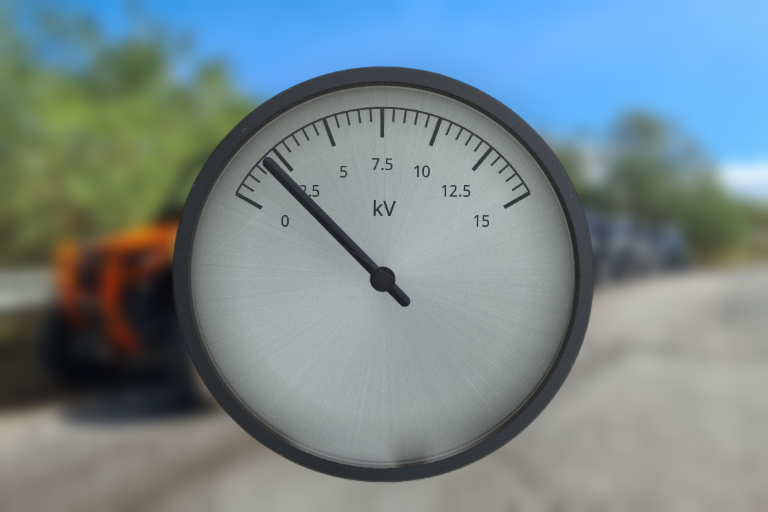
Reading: 2 (kV)
